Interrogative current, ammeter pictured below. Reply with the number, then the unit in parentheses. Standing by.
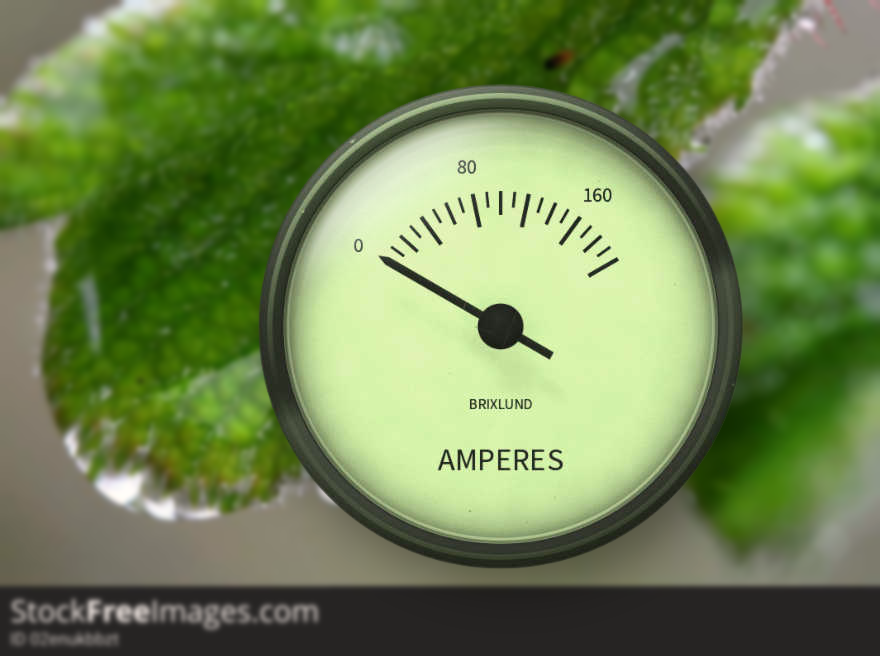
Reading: 0 (A)
